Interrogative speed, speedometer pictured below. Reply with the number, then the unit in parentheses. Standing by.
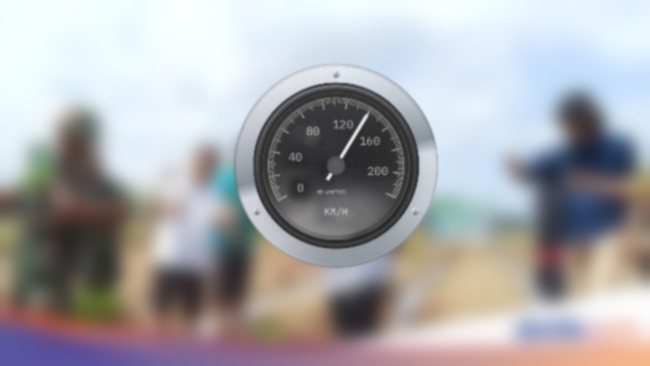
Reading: 140 (km/h)
